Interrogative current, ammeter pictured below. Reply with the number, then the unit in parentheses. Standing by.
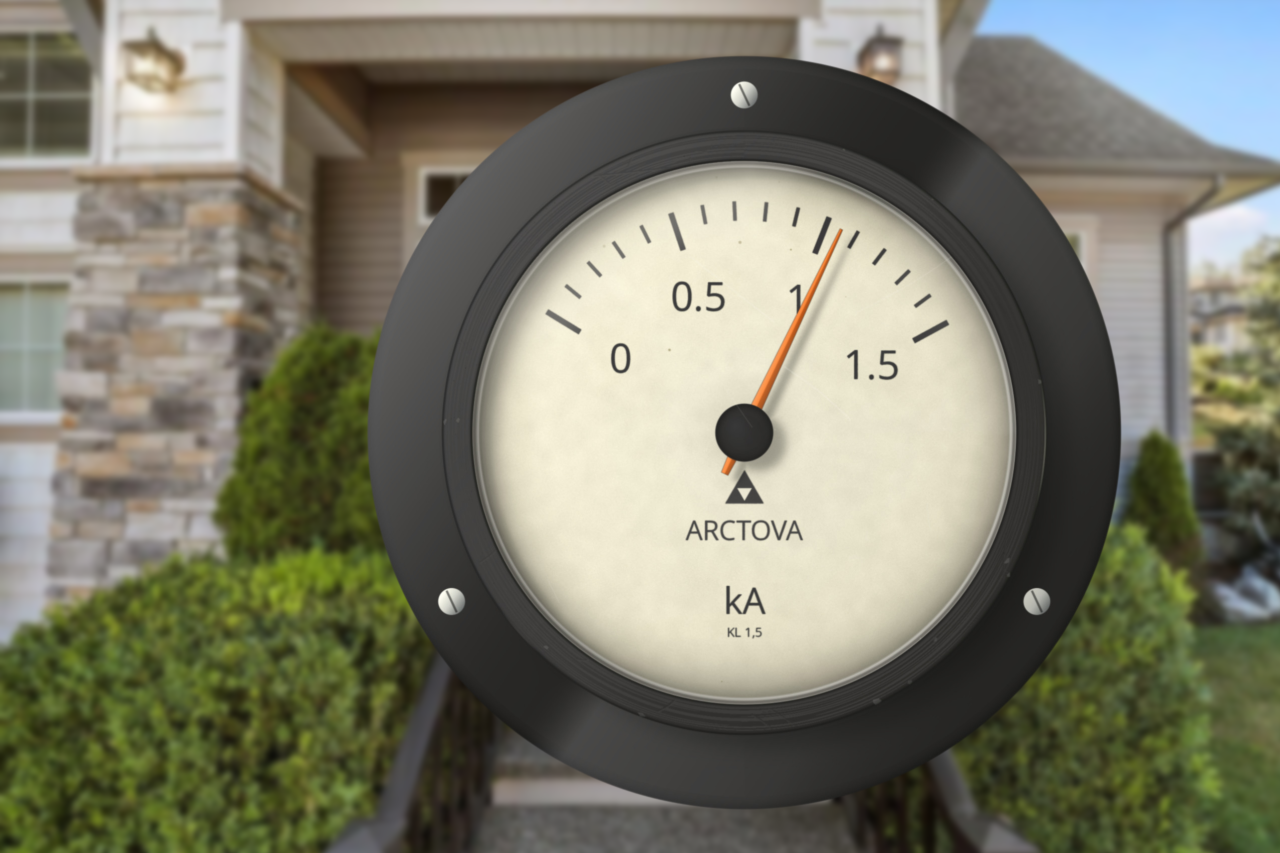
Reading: 1.05 (kA)
